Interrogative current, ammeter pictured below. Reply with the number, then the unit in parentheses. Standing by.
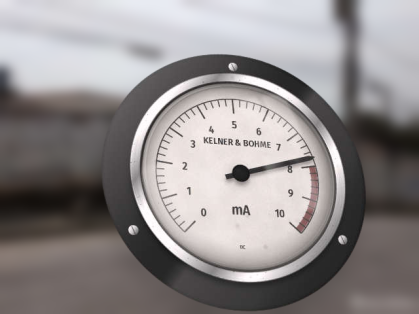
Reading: 7.8 (mA)
